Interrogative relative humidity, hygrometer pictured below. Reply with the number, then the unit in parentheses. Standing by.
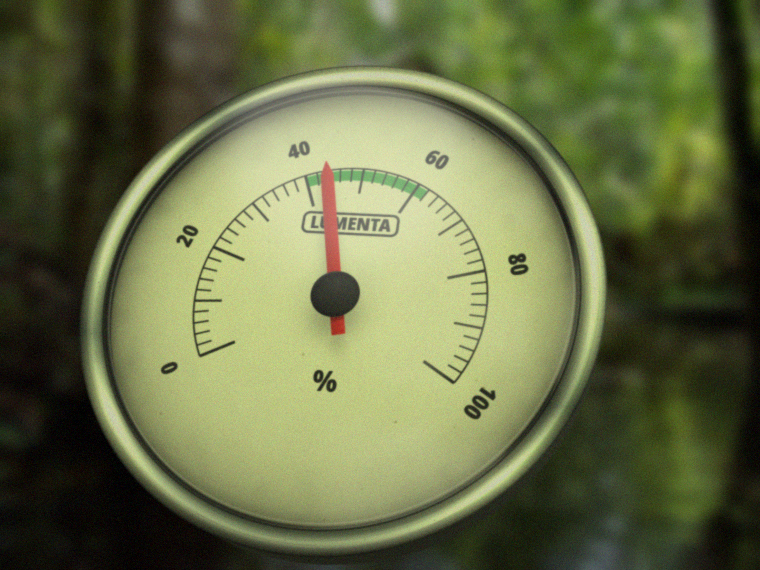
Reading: 44 (%)
